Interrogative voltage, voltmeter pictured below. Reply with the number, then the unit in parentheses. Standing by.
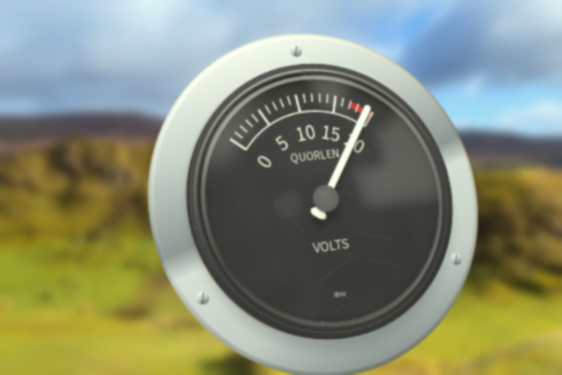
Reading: 19 (V)
